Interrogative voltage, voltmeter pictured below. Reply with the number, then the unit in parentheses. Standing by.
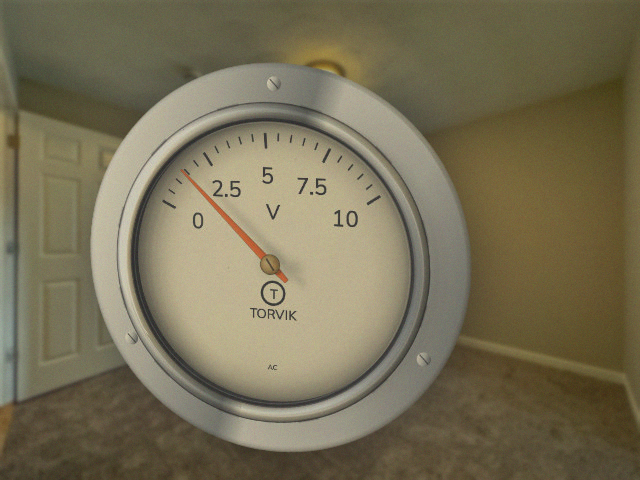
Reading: 1.5 (V)
